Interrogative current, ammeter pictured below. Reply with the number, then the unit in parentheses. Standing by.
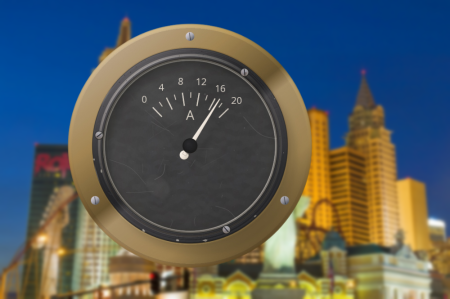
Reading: 17 (A)
